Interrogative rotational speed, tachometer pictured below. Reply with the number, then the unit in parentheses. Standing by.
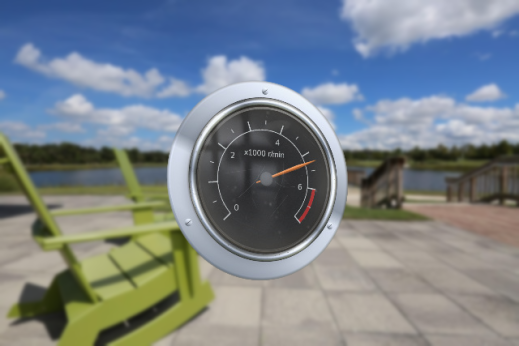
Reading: 5250 (rpm)
